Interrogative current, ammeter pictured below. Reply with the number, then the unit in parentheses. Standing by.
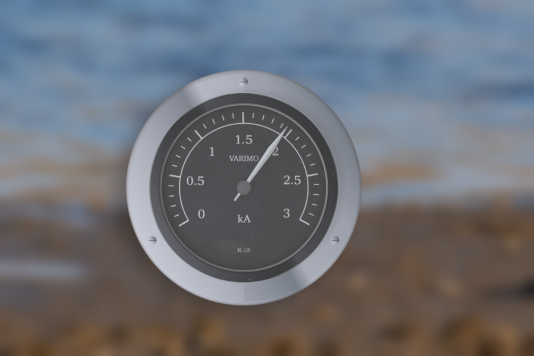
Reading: 1.95 (kA)
